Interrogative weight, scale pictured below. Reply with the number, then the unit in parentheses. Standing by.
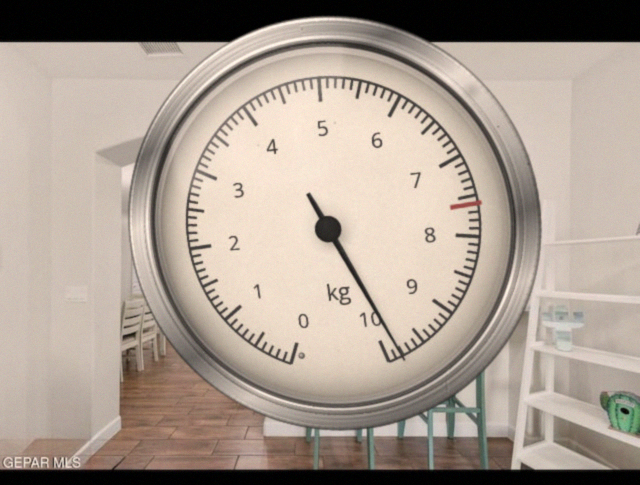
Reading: 9.8 (kg)
